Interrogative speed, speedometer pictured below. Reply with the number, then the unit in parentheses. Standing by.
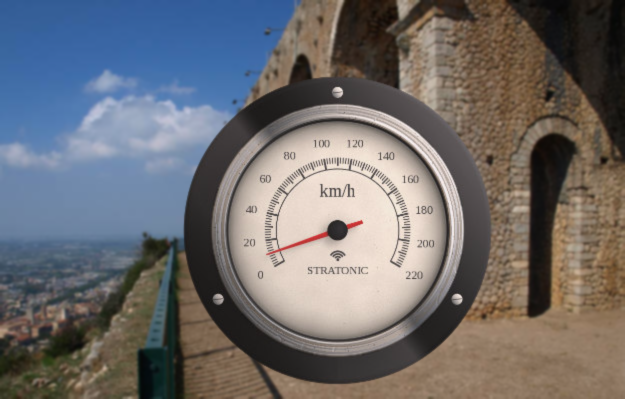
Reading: 10 (km/h)
